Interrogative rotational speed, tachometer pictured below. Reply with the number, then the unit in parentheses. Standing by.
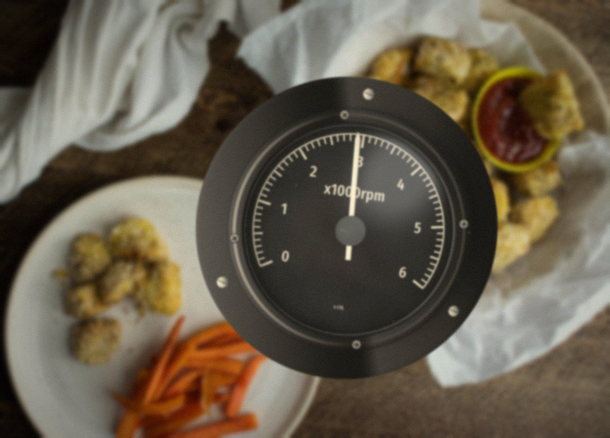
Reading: 2900 (rpm)
